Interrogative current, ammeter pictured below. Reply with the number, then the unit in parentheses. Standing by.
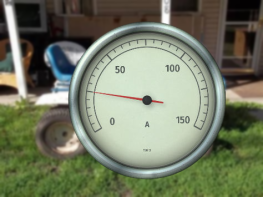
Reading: 25 (A)
